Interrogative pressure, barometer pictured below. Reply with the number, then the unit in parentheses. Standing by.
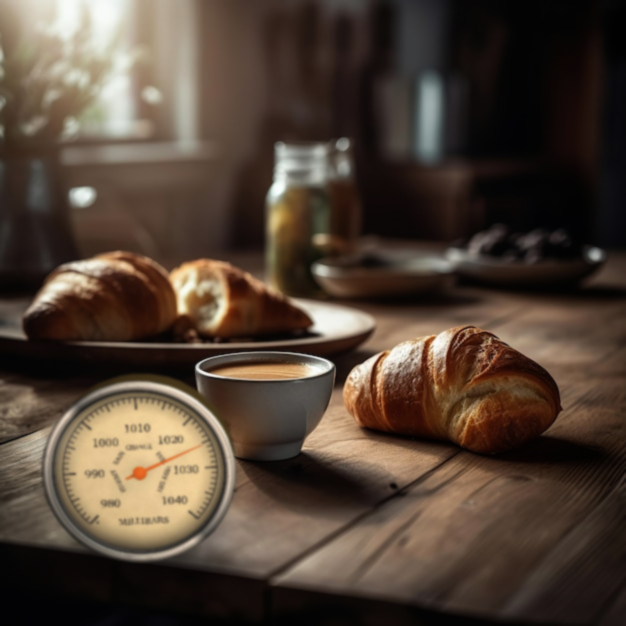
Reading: 1025 (mbar)
